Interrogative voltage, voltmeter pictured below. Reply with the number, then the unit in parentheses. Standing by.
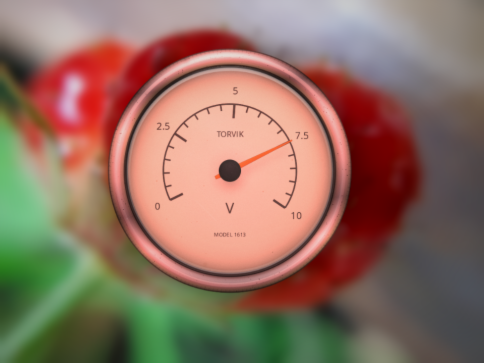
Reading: 7.5 (V)
